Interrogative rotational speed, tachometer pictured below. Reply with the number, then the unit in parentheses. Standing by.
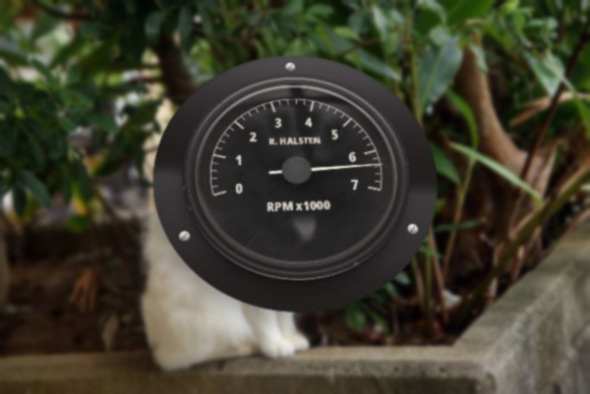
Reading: 6400 (rpm)
